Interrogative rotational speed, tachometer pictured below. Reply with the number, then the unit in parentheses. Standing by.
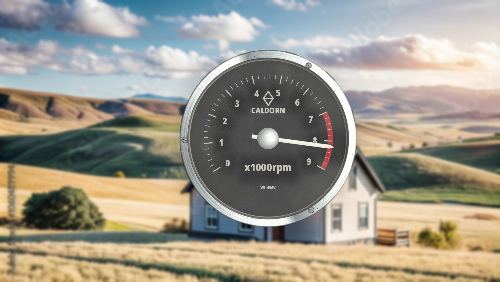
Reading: 8200 (rpm)
